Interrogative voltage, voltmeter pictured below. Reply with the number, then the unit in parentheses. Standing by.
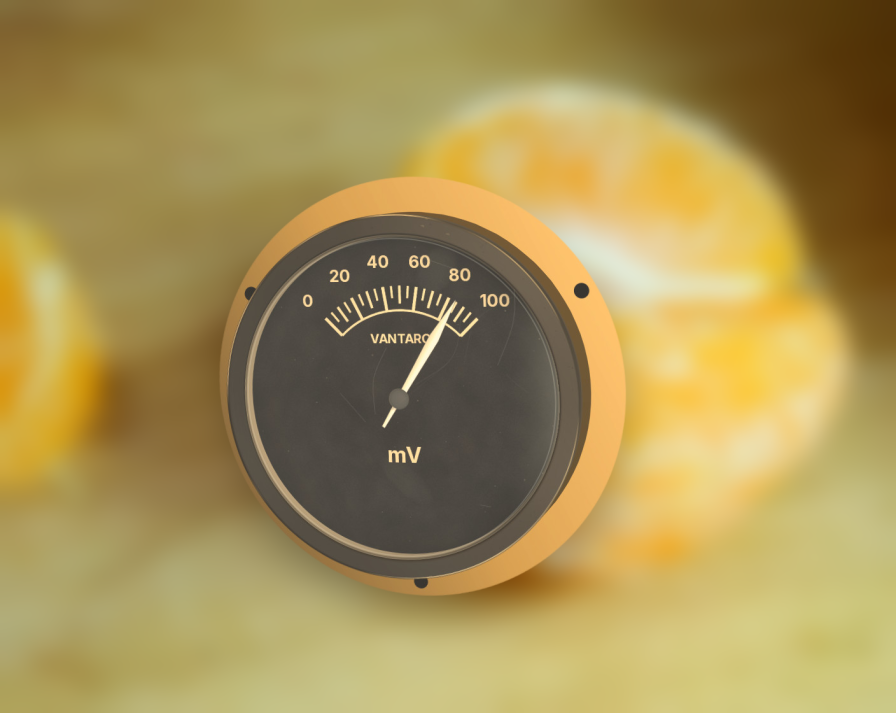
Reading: 85 (mV)
